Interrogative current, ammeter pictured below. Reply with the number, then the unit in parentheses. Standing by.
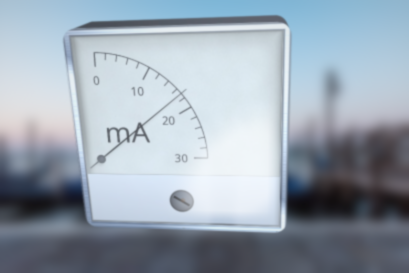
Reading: 17 (mA)
